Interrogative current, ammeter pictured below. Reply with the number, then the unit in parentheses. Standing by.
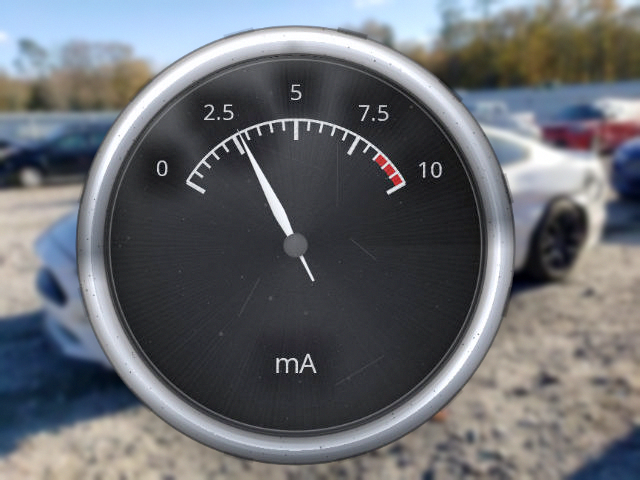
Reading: 2.75 (mA)
